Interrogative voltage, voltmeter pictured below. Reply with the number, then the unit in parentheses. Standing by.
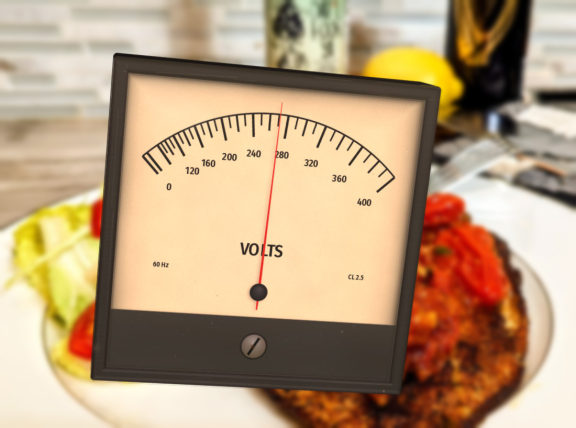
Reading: 270 (V)
